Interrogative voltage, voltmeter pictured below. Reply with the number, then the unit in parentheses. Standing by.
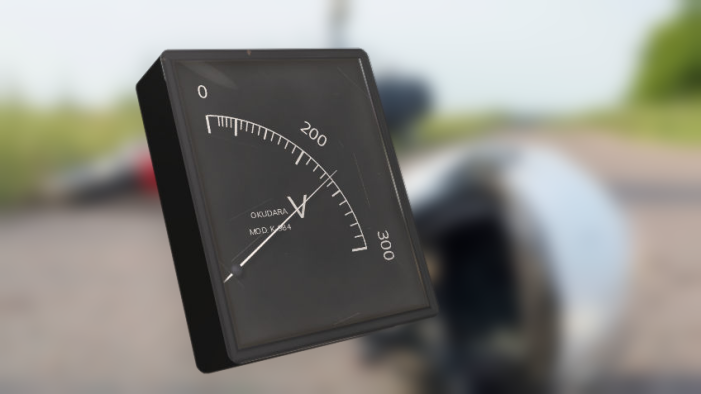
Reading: 235 (V)
